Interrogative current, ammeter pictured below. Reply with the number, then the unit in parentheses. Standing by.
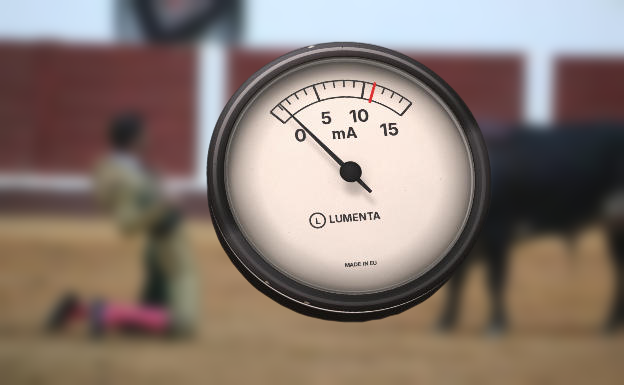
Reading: 1 (mA)
